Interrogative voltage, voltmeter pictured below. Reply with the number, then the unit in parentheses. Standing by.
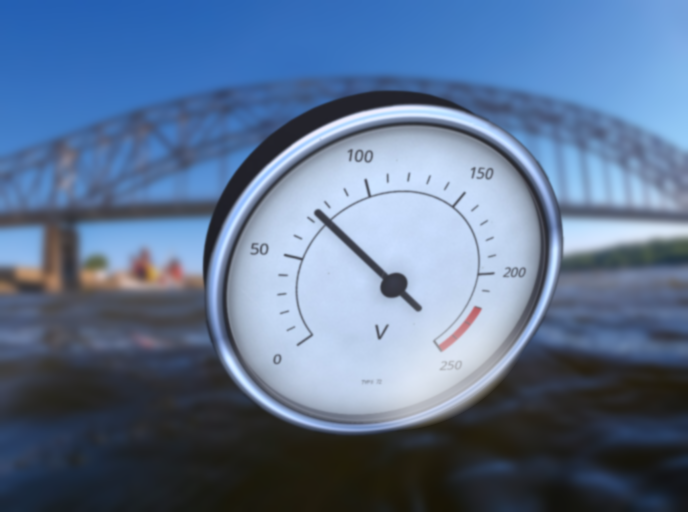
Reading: 75 (V)
